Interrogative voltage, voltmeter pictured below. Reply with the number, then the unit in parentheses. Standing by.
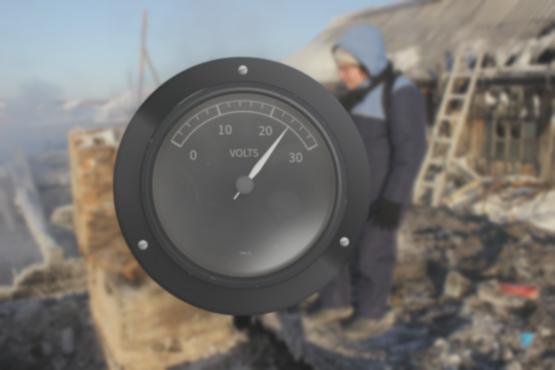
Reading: 24 (V)
